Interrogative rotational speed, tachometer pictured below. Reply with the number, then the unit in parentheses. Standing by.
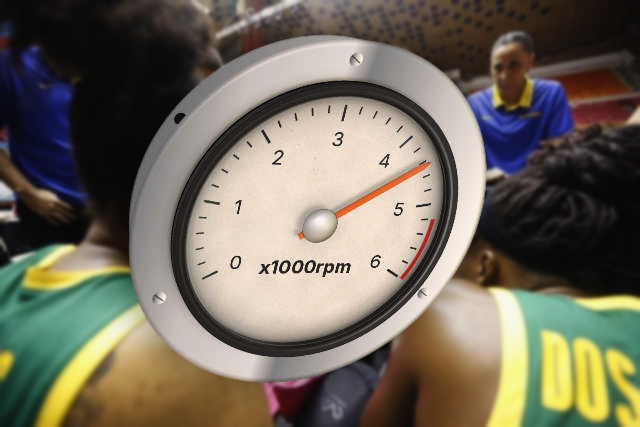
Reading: 4400 (rpm)
